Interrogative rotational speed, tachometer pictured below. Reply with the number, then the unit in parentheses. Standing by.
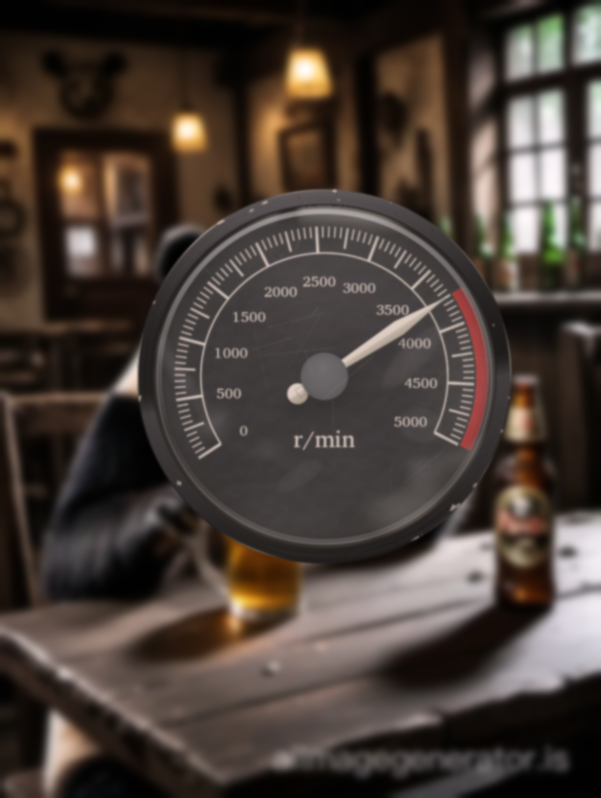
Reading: 3750 (rpm)
